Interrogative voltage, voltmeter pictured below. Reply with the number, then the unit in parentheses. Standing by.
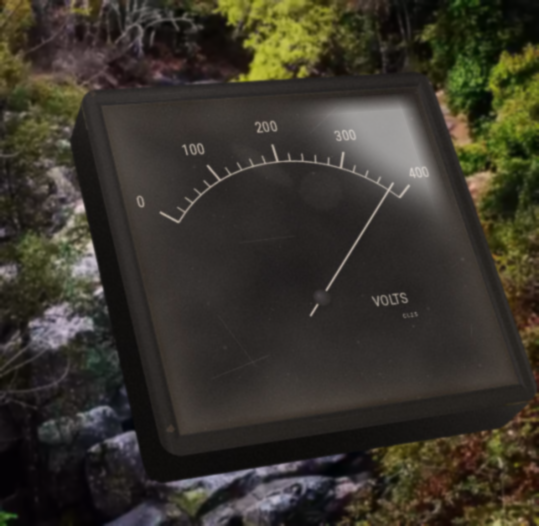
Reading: 380 (V)
